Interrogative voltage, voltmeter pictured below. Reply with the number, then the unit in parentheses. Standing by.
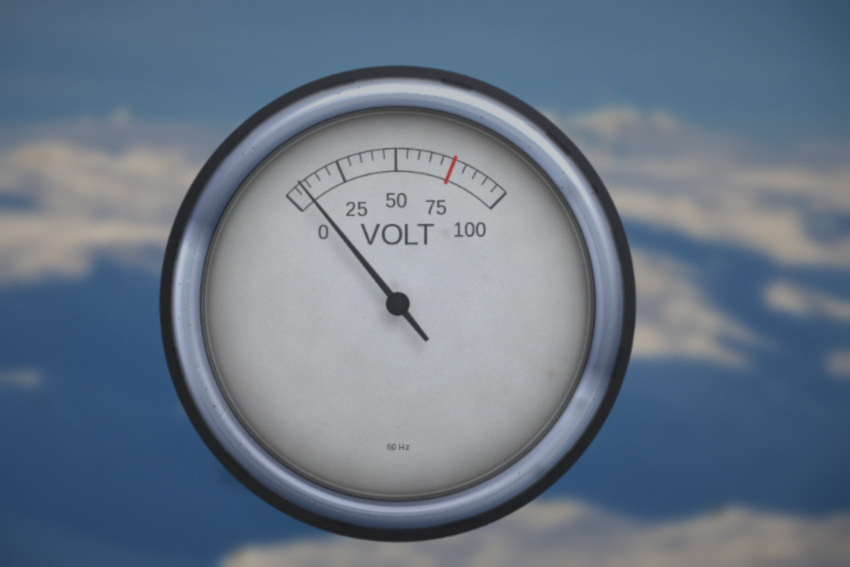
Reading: 7.5 (V)
